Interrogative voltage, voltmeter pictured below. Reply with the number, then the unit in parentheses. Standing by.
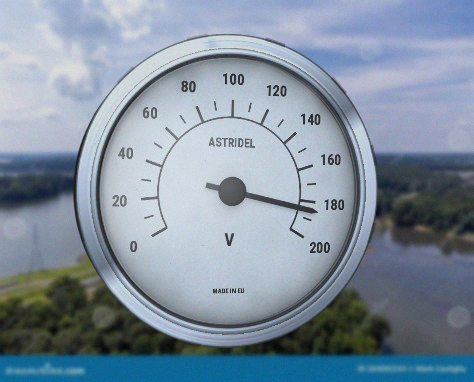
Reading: 185 (V)
